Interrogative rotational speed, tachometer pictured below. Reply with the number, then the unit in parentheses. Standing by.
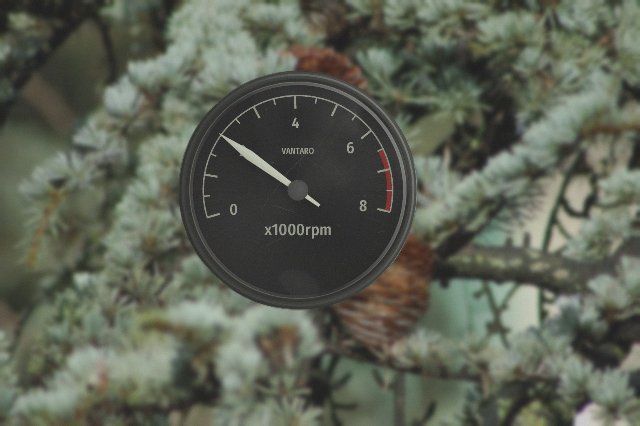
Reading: 2000 (rpm)
